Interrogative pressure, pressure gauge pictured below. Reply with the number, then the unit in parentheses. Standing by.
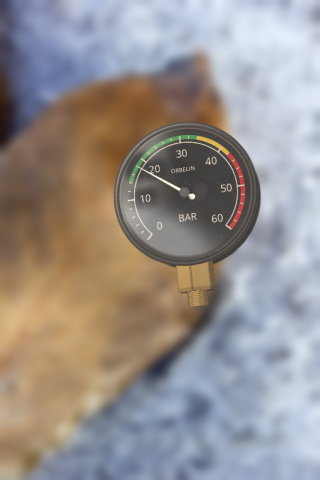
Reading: 18 (bar)
